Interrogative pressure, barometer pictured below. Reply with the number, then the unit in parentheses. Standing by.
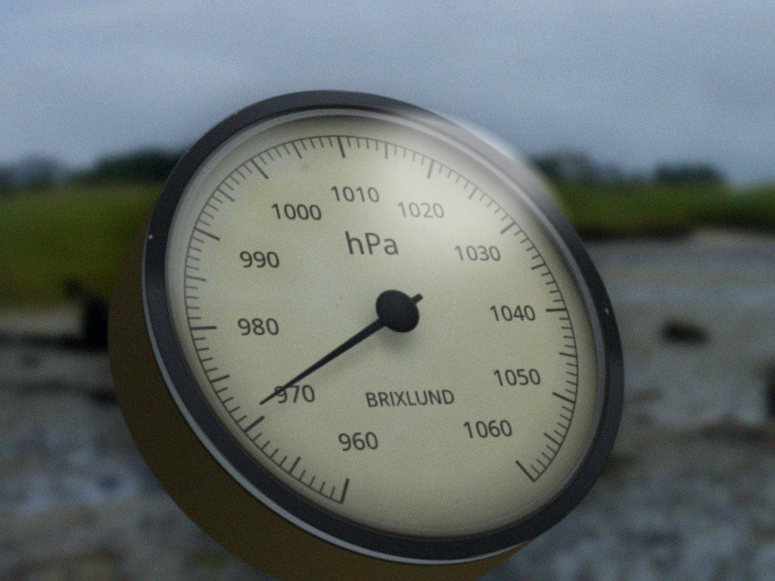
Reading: 971 (hPa)
